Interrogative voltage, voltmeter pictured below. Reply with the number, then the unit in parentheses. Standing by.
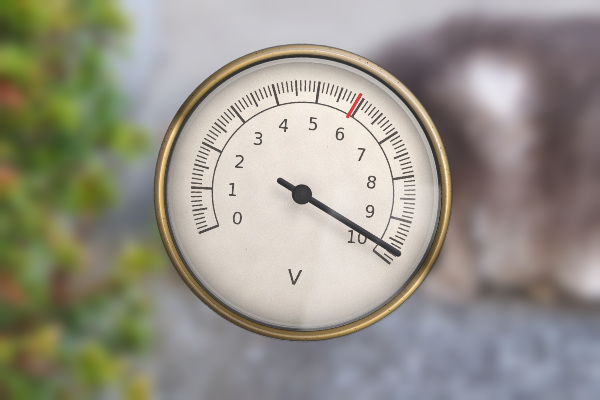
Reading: 9.7 (V)
